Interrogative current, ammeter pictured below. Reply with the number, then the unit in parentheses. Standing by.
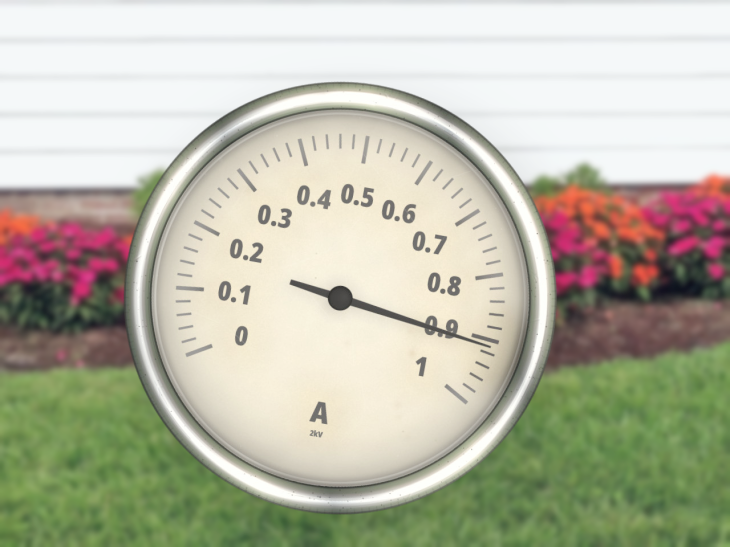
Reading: 0.91 (A)
